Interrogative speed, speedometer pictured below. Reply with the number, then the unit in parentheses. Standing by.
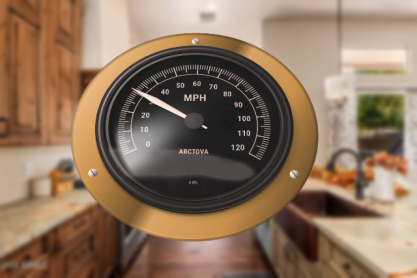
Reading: 30 (mph)
